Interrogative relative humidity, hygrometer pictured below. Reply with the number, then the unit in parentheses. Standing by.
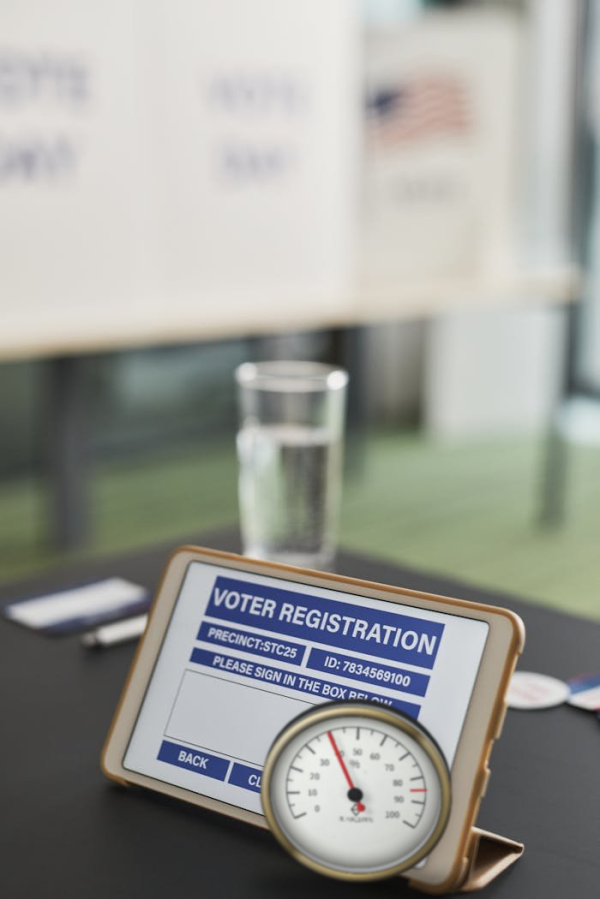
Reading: 40 (%)
